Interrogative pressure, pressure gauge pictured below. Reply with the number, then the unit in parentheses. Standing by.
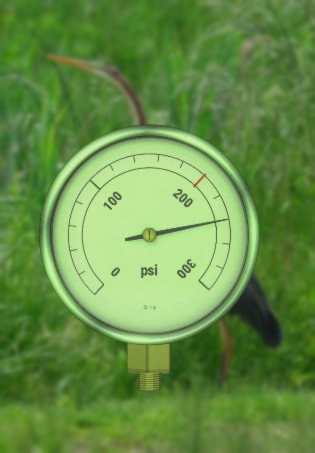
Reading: 240 (psi)
